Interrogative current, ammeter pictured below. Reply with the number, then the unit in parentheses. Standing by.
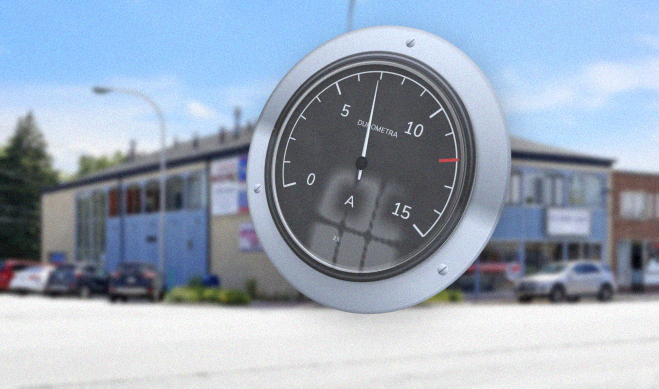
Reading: 7 (A)
